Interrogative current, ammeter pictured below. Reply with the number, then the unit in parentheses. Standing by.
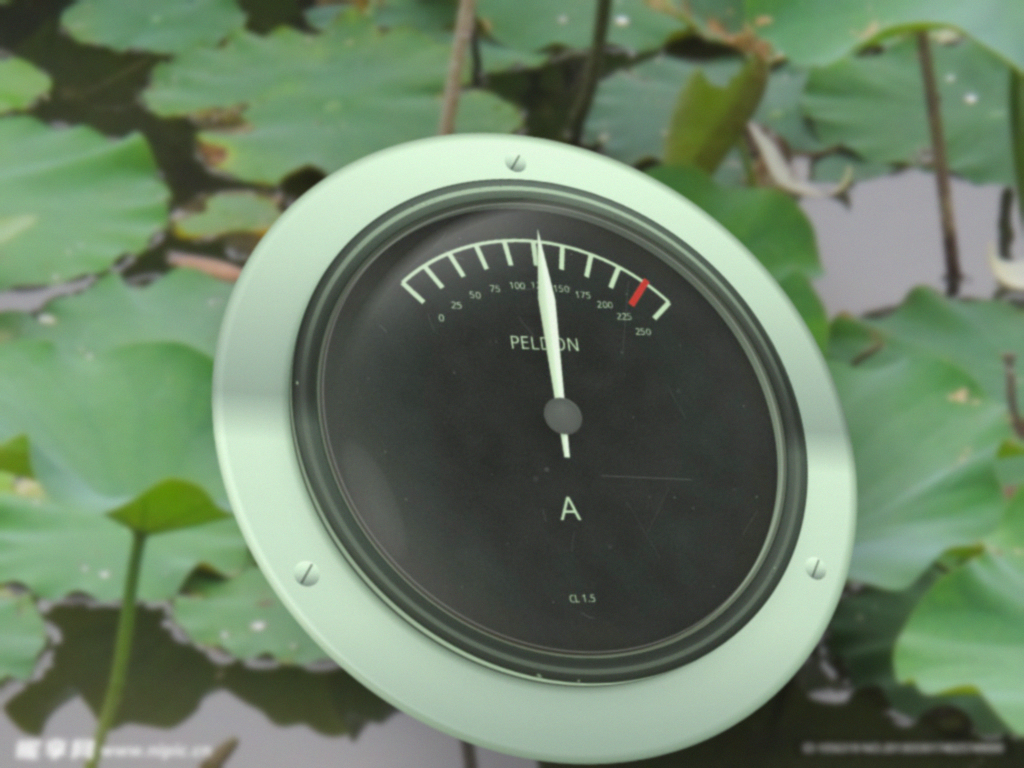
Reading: 125 (A)
